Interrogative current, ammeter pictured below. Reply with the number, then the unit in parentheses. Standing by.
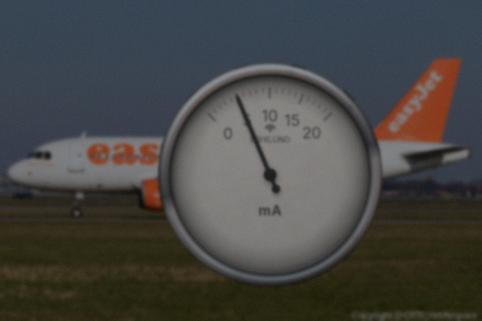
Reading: 5 (mA)
